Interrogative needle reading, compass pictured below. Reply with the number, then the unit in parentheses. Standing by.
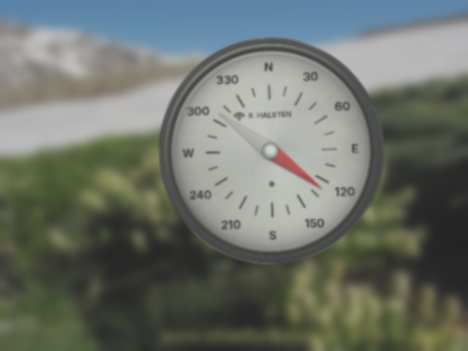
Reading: 127.5 (°)
